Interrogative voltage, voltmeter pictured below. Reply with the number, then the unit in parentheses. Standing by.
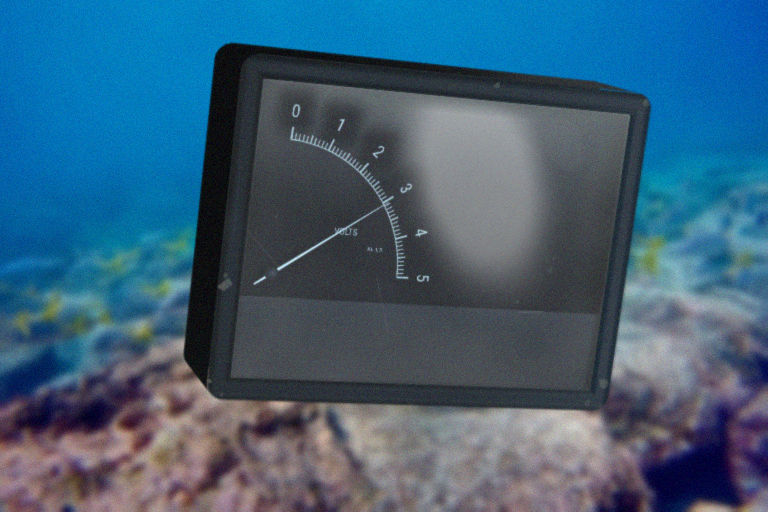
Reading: 3 (V)
